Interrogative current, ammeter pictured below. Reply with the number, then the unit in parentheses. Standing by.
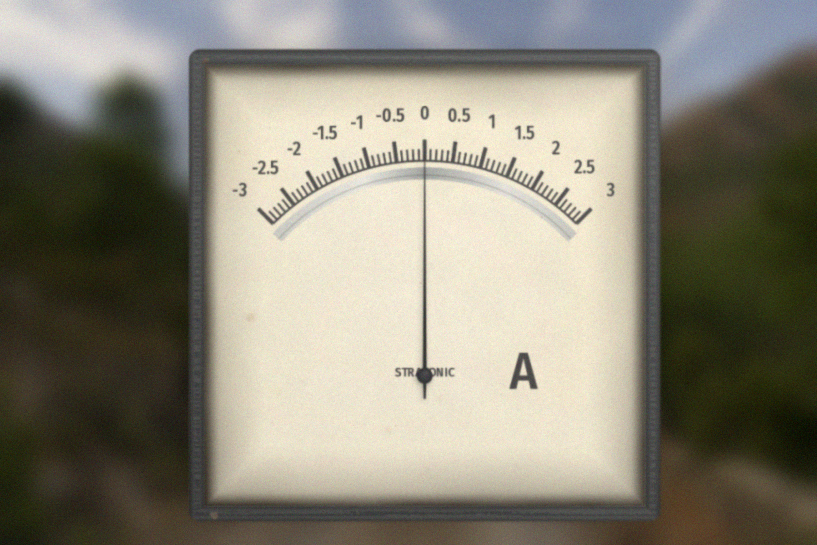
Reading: 0 (A)
